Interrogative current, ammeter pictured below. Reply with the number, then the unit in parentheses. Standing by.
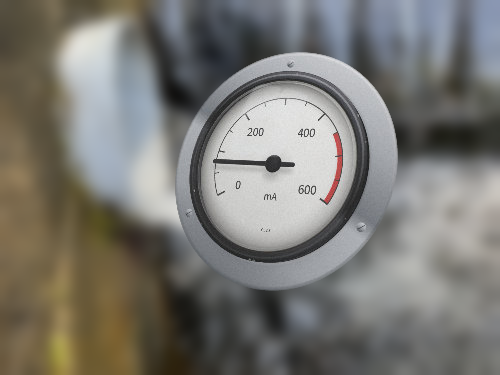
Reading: 75 (mA)
